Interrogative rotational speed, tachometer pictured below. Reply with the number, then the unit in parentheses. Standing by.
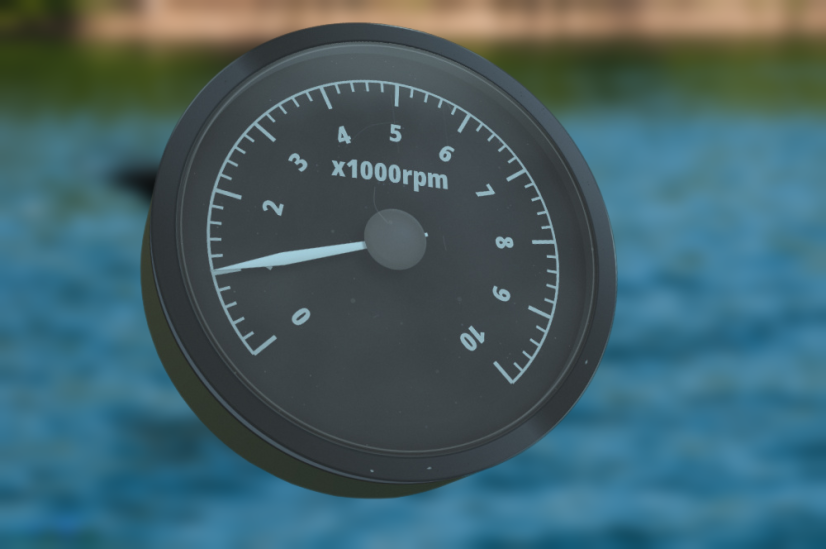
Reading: 1000 (rpm)
